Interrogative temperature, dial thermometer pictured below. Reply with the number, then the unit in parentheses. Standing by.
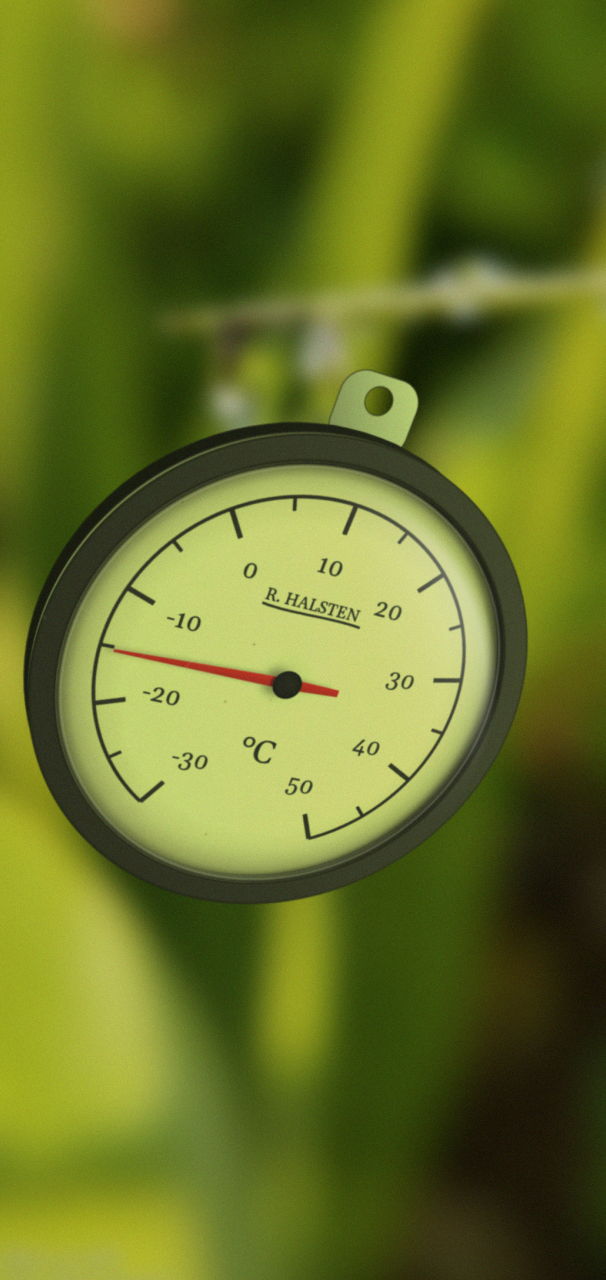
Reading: -15 (°C)
